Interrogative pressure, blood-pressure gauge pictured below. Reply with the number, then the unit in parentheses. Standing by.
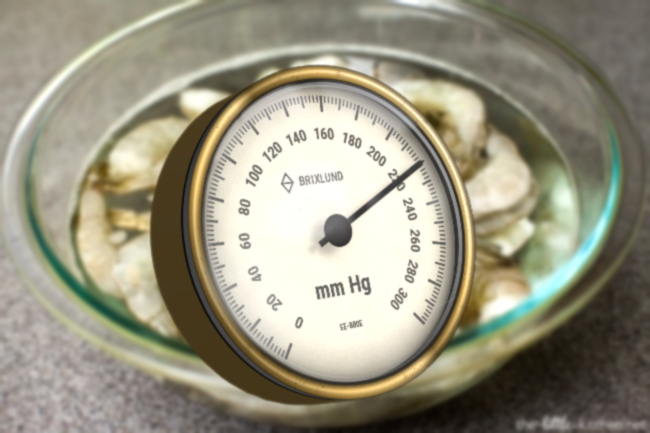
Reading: 220 (mmHg)
